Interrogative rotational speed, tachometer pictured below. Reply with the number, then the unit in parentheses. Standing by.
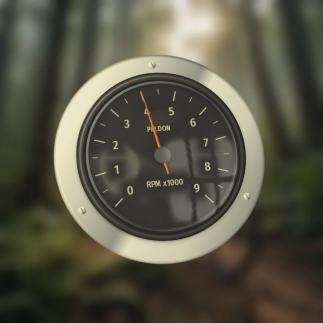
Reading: 4000 (rpm)
